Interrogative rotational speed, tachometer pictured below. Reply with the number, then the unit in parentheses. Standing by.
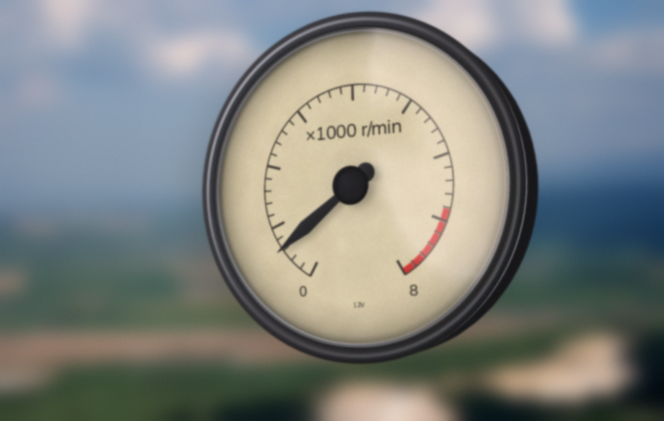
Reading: 600 (rpm)
